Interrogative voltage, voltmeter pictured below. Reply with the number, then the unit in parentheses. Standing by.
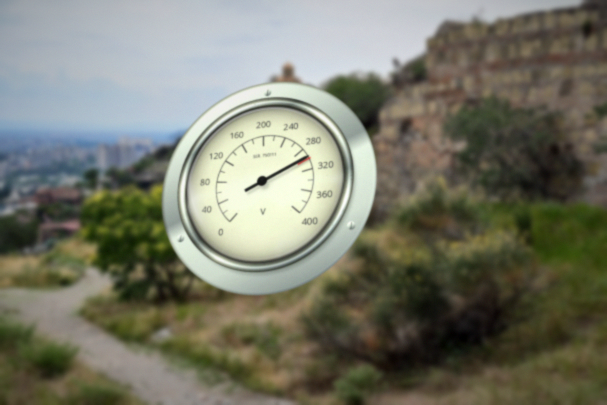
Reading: 300 (V)
